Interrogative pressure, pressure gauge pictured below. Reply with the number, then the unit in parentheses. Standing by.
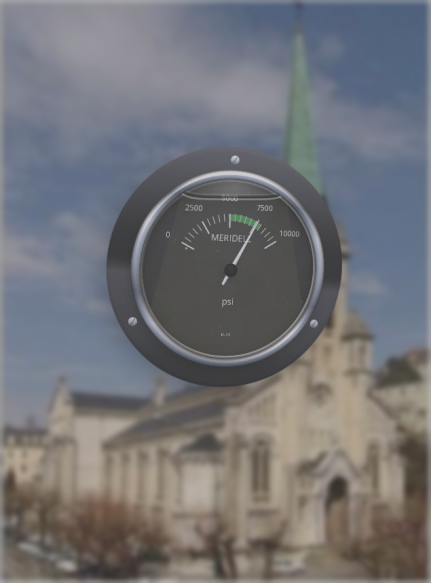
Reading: 7500 (psi)
